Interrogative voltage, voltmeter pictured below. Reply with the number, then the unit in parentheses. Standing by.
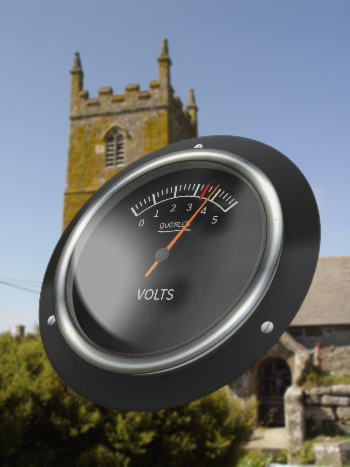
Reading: 4 (V)
